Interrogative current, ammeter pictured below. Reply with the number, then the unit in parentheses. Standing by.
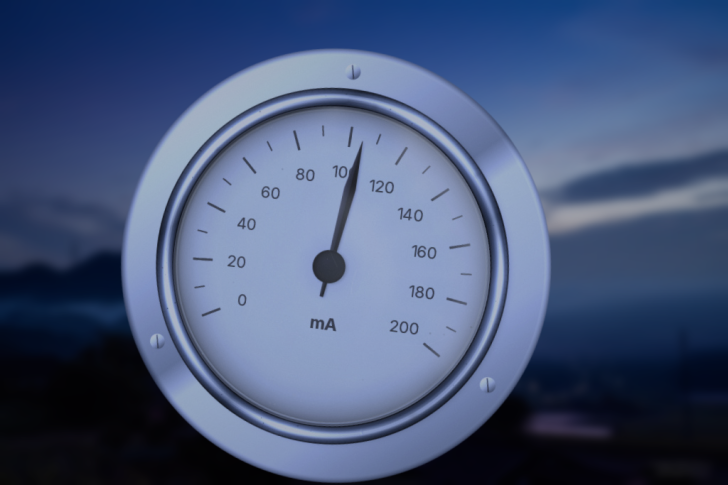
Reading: 105 (mA)
